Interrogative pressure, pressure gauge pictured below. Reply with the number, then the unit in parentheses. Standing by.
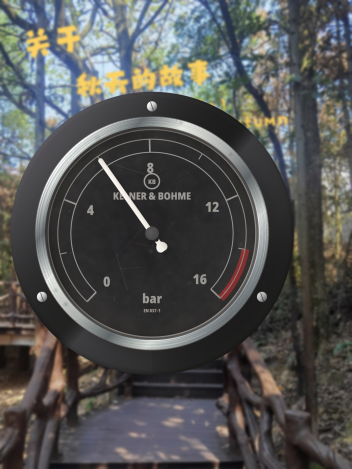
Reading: 6 (bar)
